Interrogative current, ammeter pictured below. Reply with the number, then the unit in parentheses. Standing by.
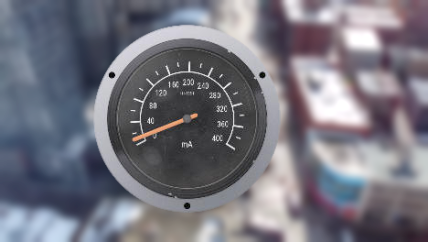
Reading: 10 (mA)
